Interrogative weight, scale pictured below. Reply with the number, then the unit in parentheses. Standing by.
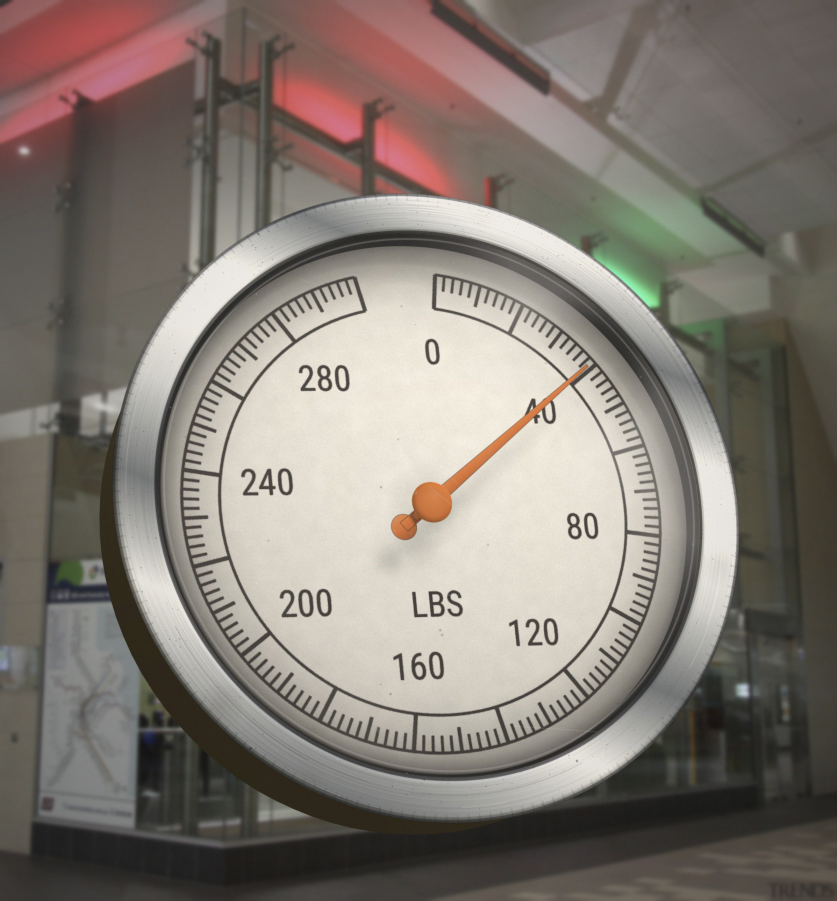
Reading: 39 (lb)
